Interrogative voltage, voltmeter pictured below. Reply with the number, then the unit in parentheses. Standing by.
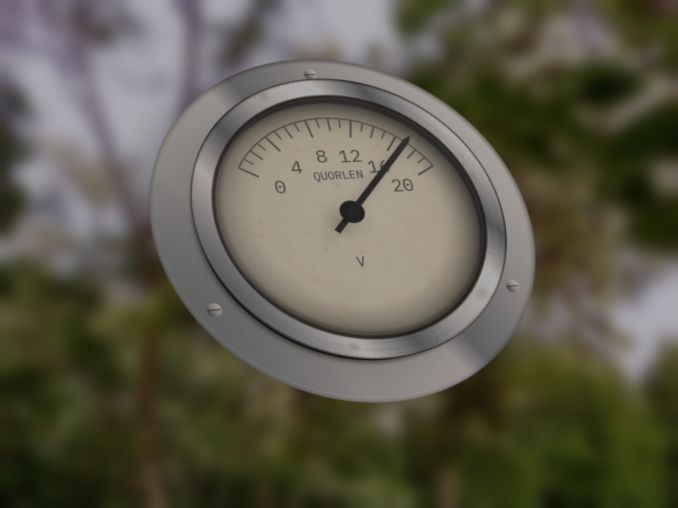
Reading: 17 (V)
